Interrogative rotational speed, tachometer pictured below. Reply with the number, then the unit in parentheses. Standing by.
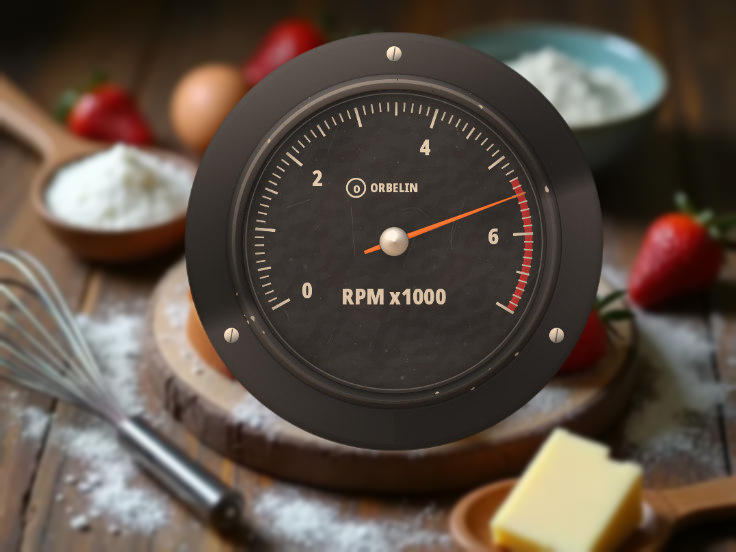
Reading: 5500 (rpm)
